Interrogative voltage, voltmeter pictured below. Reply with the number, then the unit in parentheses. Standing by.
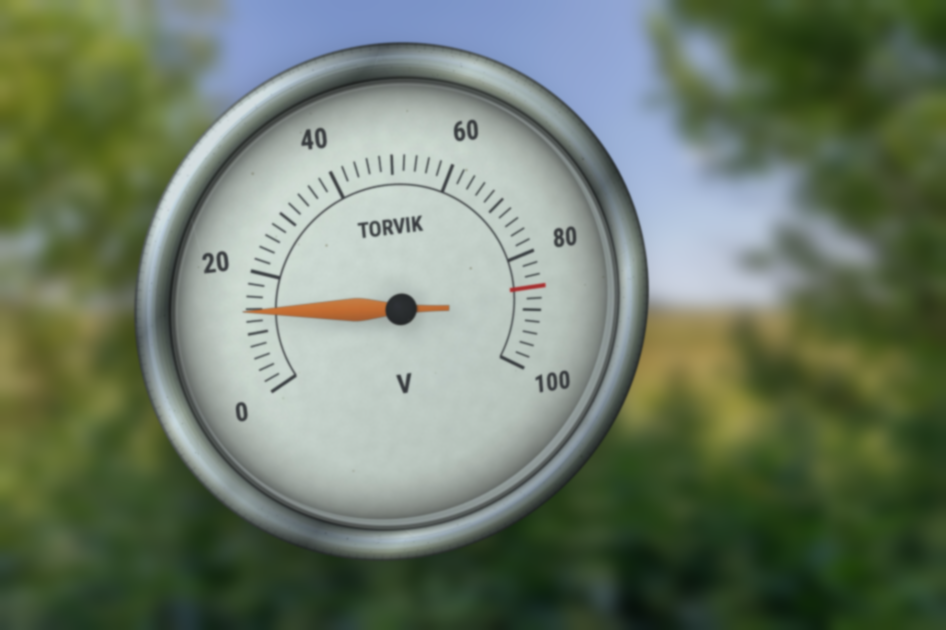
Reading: 14 (V)
